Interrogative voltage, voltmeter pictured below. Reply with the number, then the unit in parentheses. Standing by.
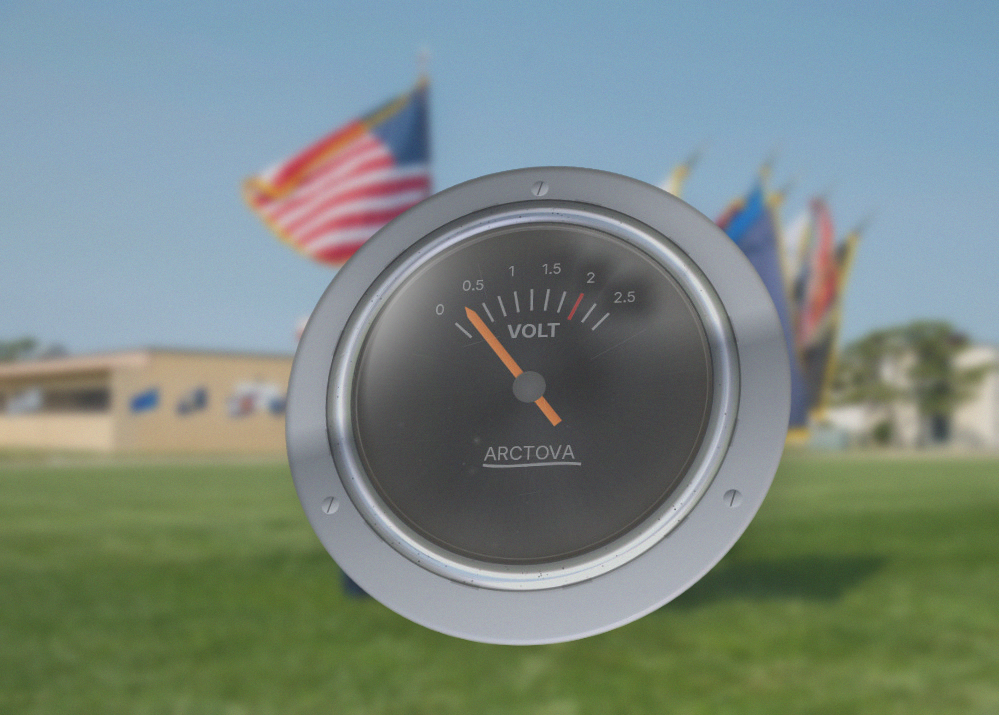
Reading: 0.25 (V)
